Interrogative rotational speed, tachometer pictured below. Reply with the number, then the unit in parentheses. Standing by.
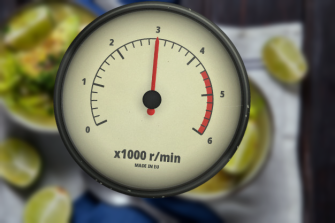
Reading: 3000 (rpm)
